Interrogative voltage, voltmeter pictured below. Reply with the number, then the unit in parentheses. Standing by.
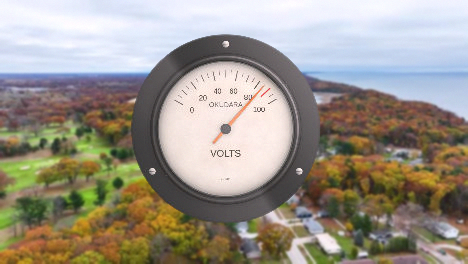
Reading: 85 (V)
